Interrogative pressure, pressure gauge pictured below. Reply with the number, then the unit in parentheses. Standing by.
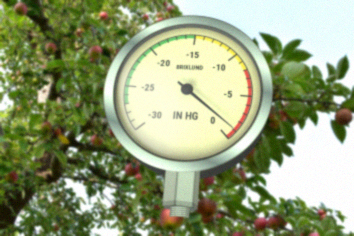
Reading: -1 (inHg)
